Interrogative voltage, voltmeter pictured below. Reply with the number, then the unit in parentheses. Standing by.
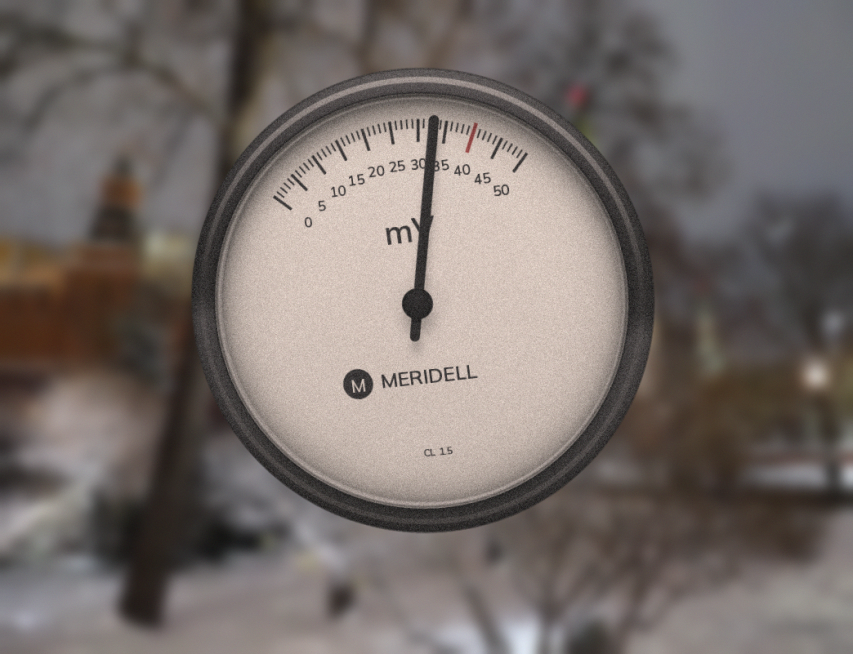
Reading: 33 (mV)
